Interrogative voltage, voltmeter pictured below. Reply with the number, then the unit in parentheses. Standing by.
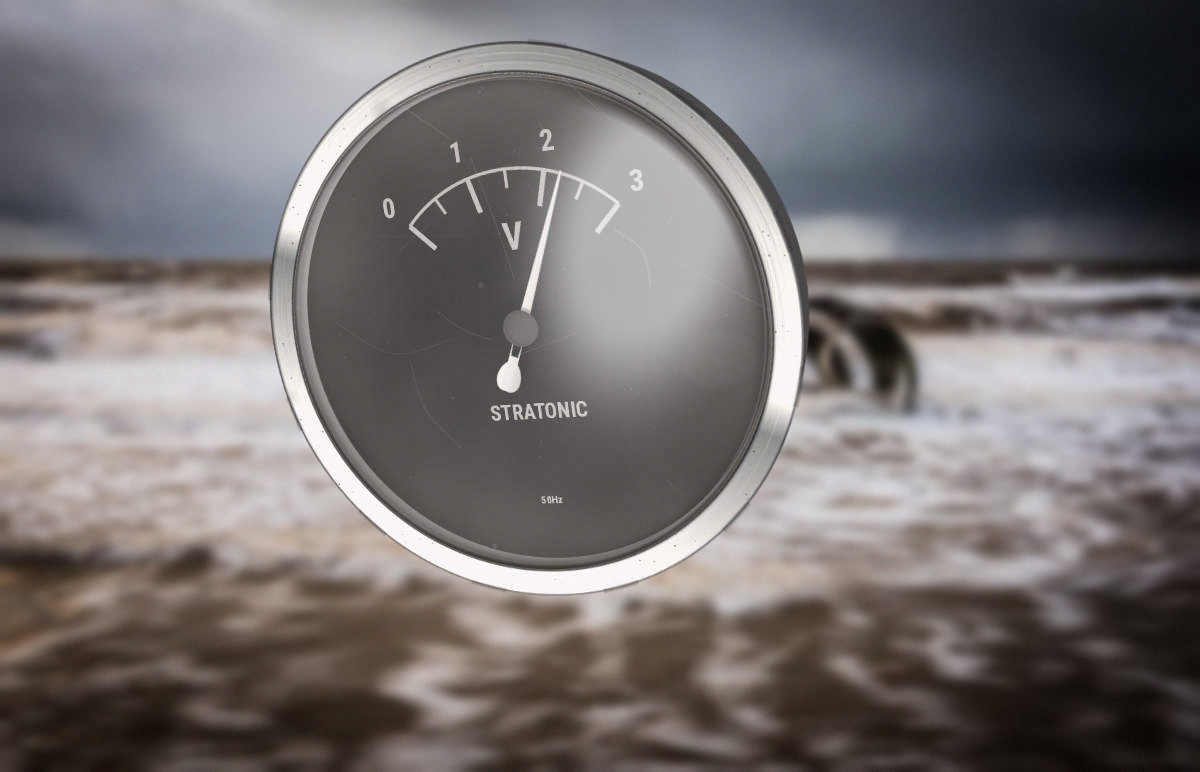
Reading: 2.25 (V)
